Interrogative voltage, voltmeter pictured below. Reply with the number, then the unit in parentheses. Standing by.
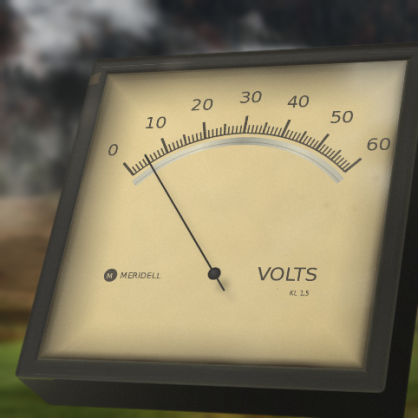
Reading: 5 (V)
